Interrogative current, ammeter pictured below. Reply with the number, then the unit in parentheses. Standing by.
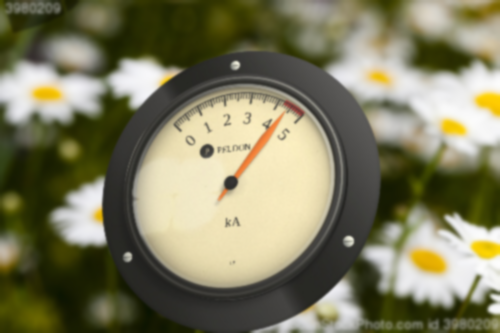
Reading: 4.5 (kA)
